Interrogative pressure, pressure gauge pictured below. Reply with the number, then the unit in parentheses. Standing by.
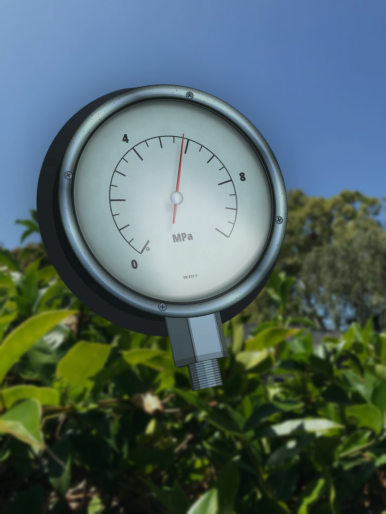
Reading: 5.75 (MPa)
